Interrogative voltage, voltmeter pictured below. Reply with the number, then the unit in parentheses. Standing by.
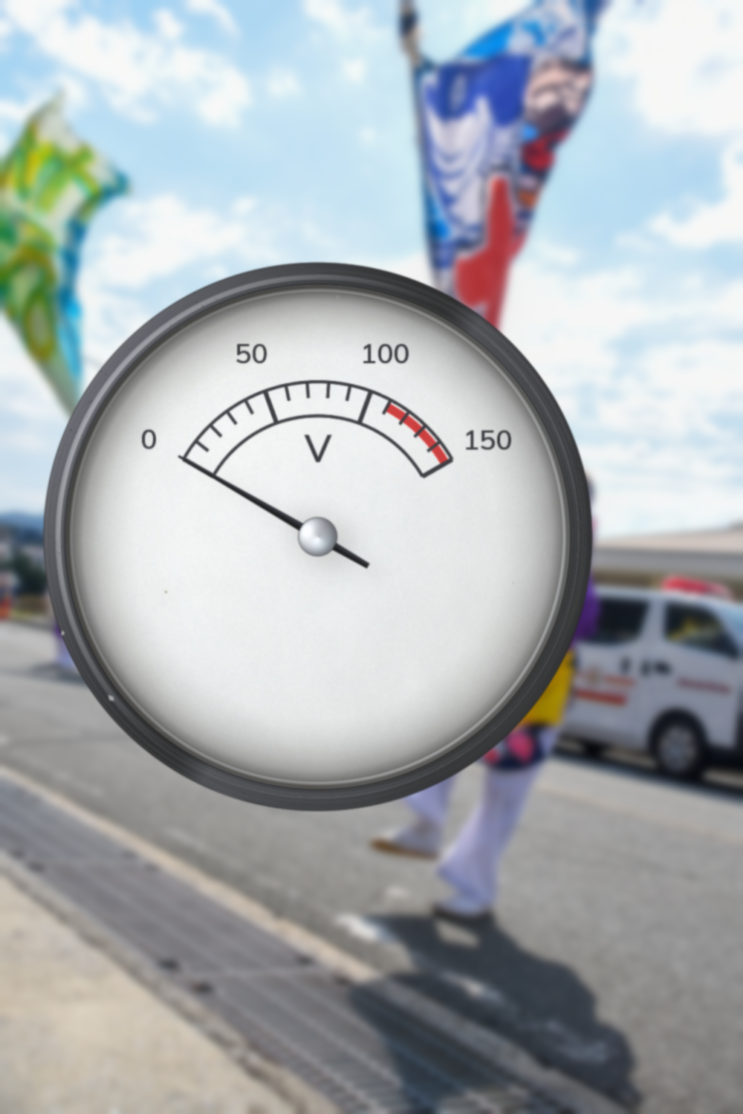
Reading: 0 (V)
